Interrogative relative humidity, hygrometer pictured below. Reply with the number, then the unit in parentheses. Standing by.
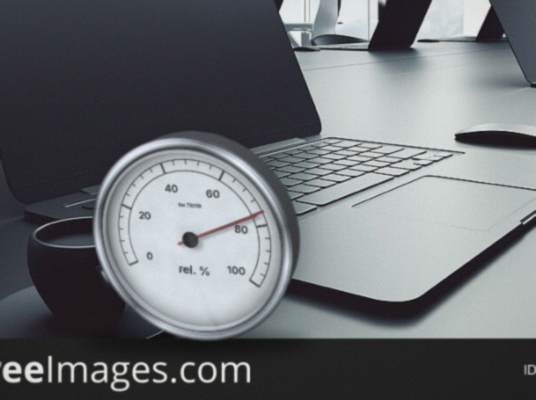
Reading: 76 (%)
